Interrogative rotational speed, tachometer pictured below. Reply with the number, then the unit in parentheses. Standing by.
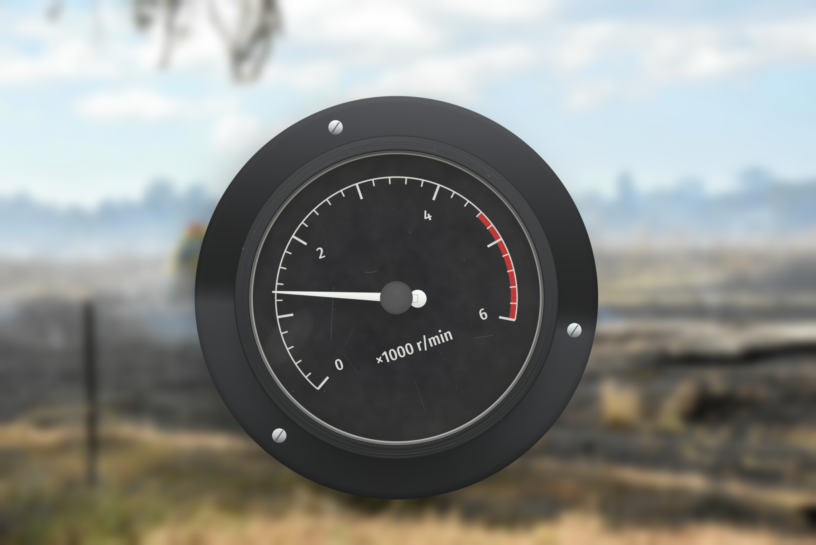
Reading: 1300 (rpm)
